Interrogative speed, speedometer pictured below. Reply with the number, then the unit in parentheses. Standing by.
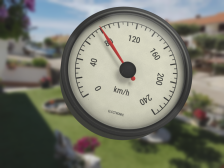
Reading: 80 (km/h)
